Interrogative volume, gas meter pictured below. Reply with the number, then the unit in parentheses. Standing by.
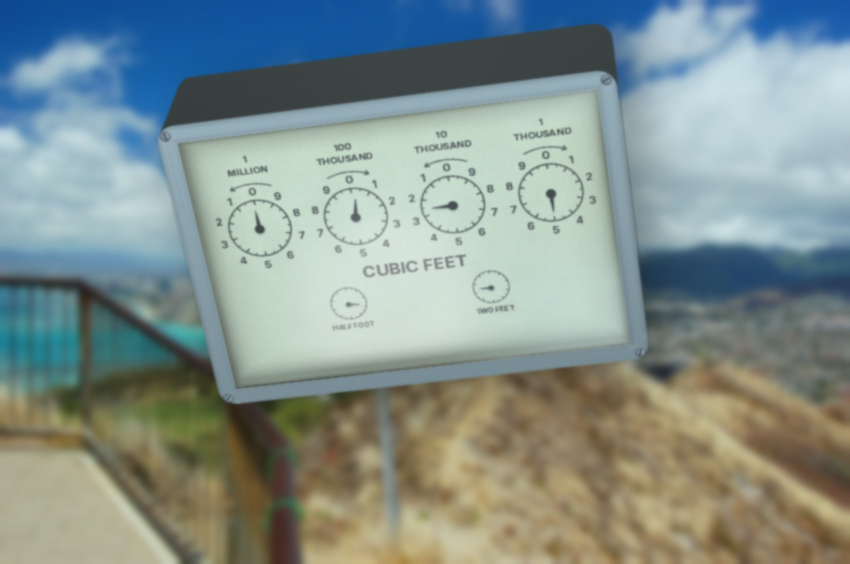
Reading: 2500 (ft³)
